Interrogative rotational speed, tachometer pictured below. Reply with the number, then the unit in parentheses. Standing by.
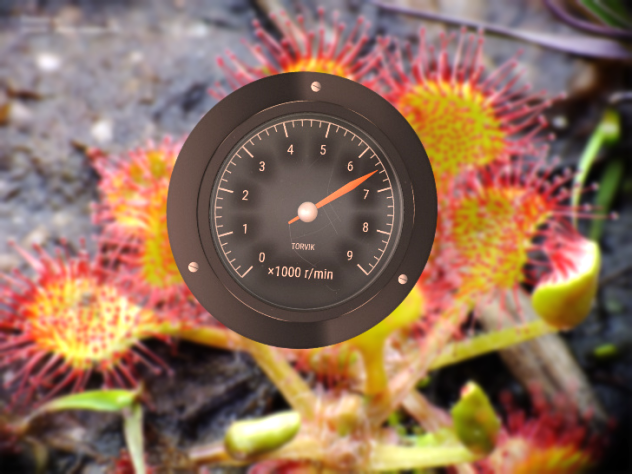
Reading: 6500 (rpm)
